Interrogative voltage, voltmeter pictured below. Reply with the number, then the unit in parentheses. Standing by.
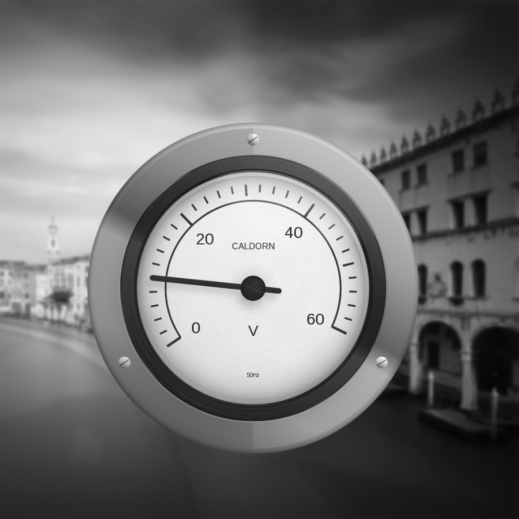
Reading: 10 (V)
